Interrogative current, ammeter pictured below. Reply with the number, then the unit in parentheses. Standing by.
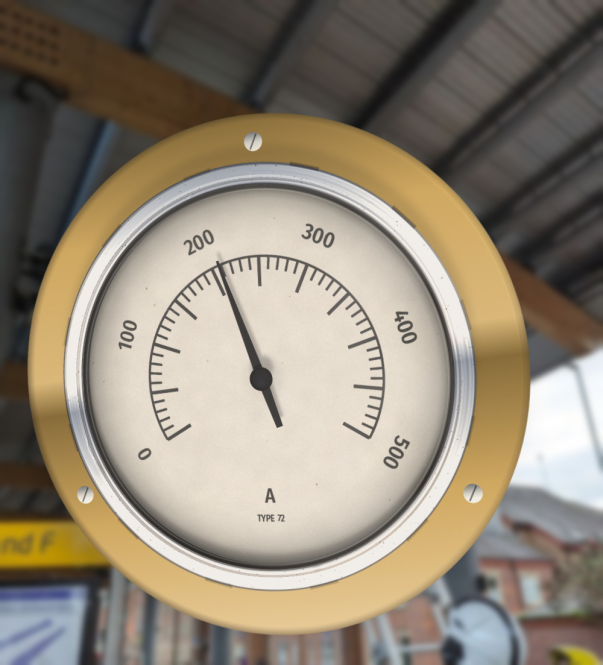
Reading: 210 (A)
